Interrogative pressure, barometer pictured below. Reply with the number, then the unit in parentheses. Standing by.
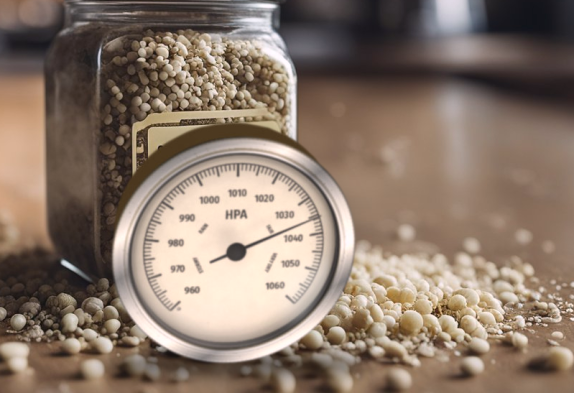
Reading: 1035 (hPa)
